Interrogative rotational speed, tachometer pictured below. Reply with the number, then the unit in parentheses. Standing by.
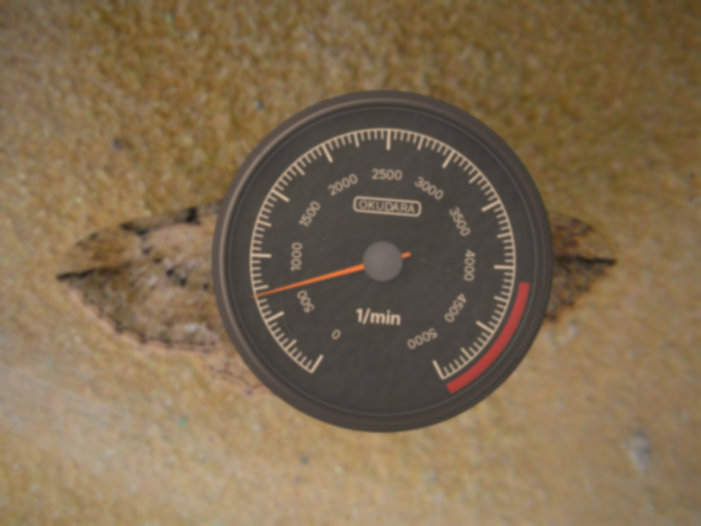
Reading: 700 (rpm)
